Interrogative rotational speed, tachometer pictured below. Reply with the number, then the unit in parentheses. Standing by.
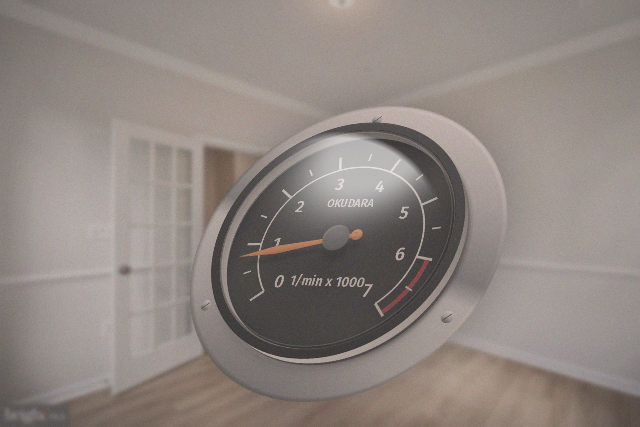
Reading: 750 (rpm)
